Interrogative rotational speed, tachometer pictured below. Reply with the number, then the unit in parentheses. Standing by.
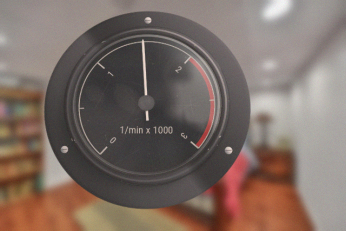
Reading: 1500 (rpm)
